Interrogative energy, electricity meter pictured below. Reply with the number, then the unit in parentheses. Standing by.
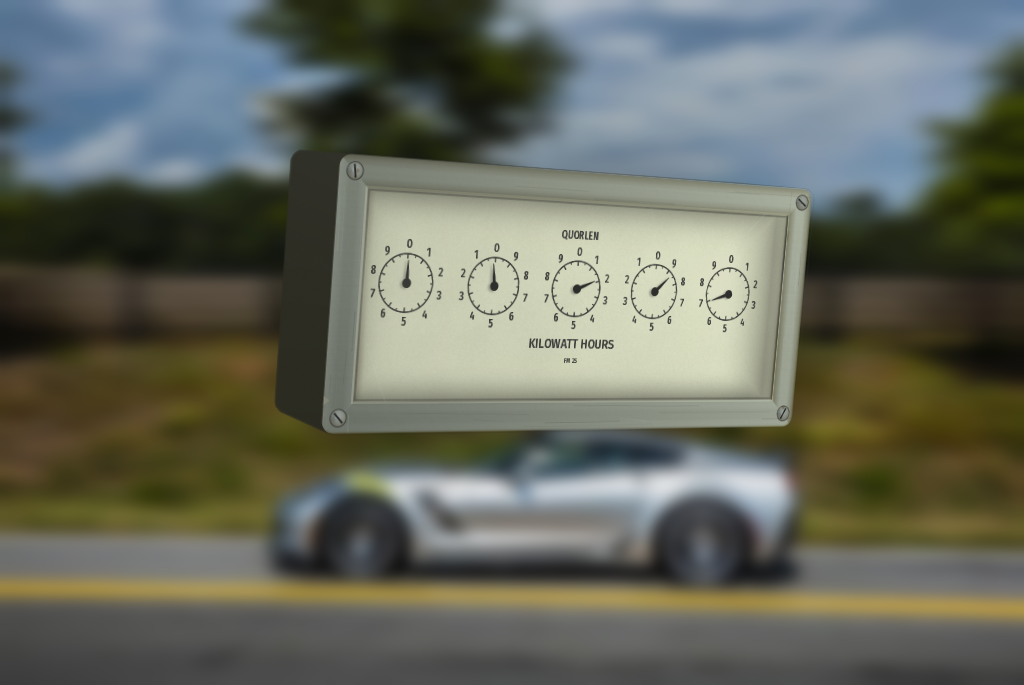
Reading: 187 (kWh)
